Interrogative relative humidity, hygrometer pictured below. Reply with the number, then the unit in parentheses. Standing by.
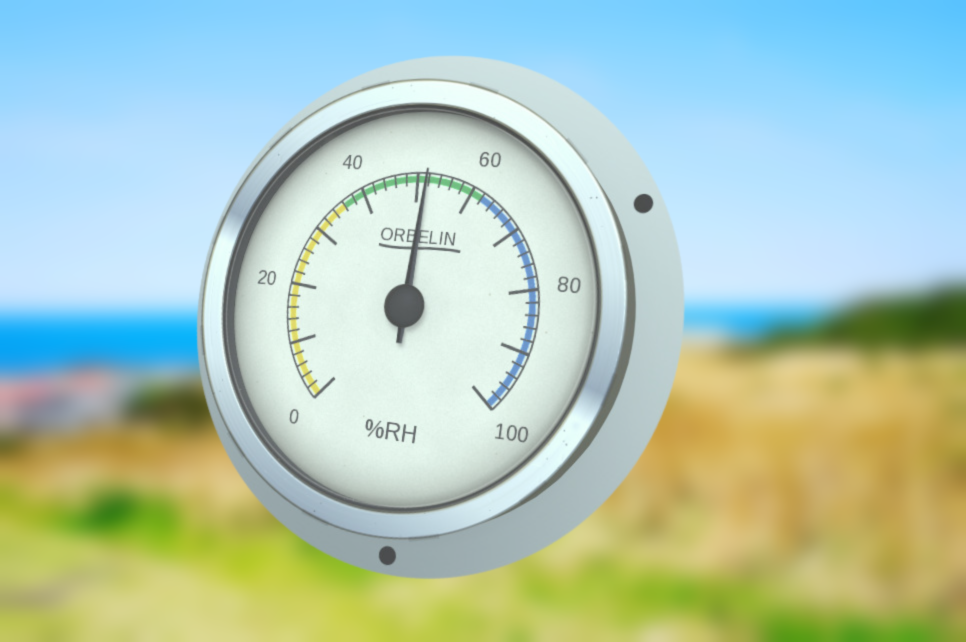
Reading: 52 (%)
